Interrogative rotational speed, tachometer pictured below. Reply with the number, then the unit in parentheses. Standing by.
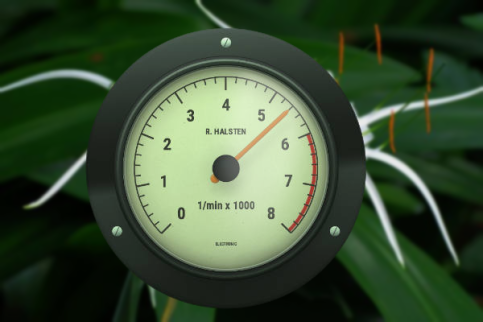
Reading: 5400 (rpm)
